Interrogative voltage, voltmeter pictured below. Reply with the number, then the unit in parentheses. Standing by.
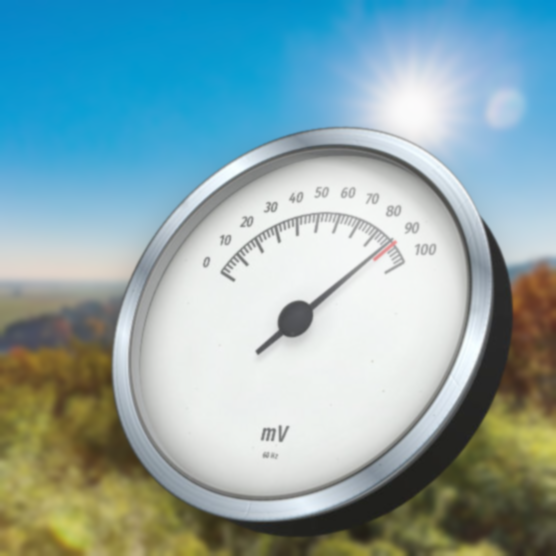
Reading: 90 (mV)
